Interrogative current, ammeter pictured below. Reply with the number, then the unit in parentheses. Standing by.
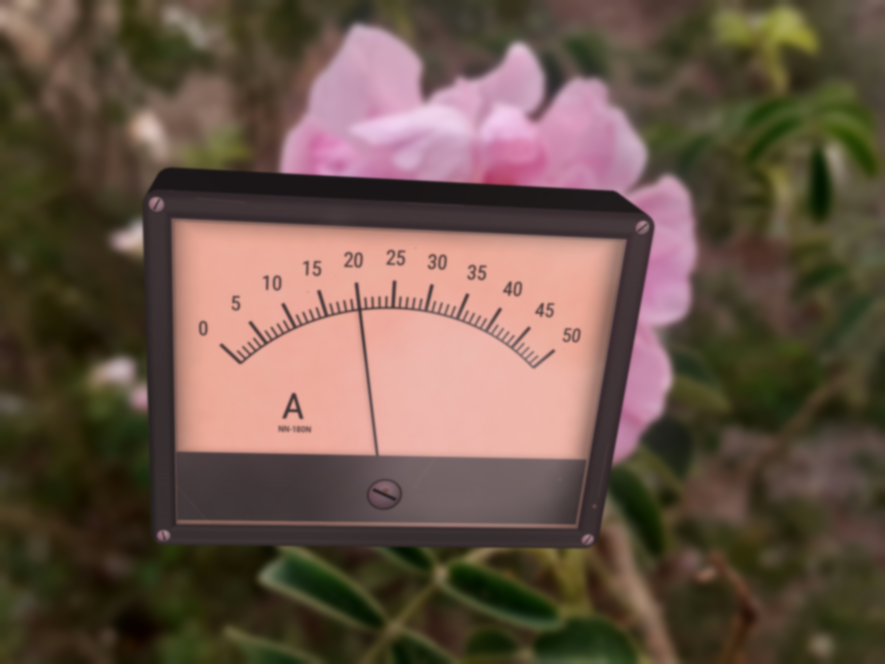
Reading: 20 (A)
